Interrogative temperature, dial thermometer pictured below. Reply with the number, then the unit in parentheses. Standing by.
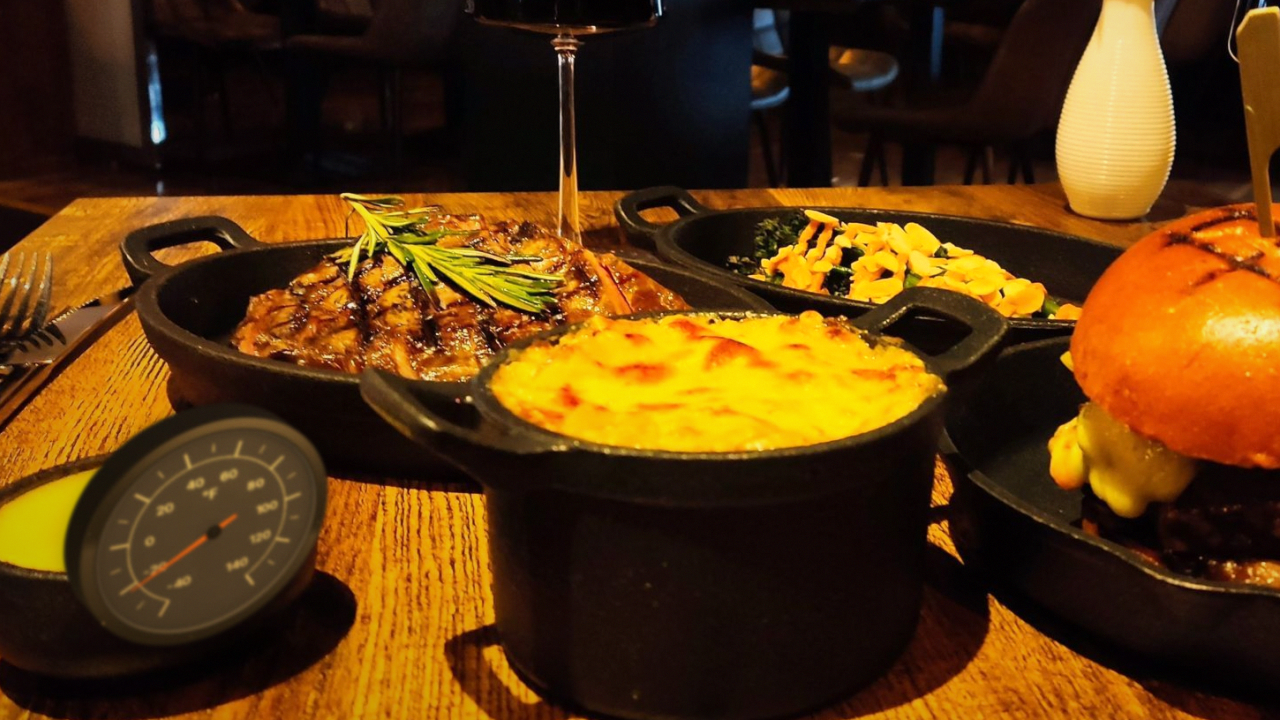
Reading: -20 (°F)
